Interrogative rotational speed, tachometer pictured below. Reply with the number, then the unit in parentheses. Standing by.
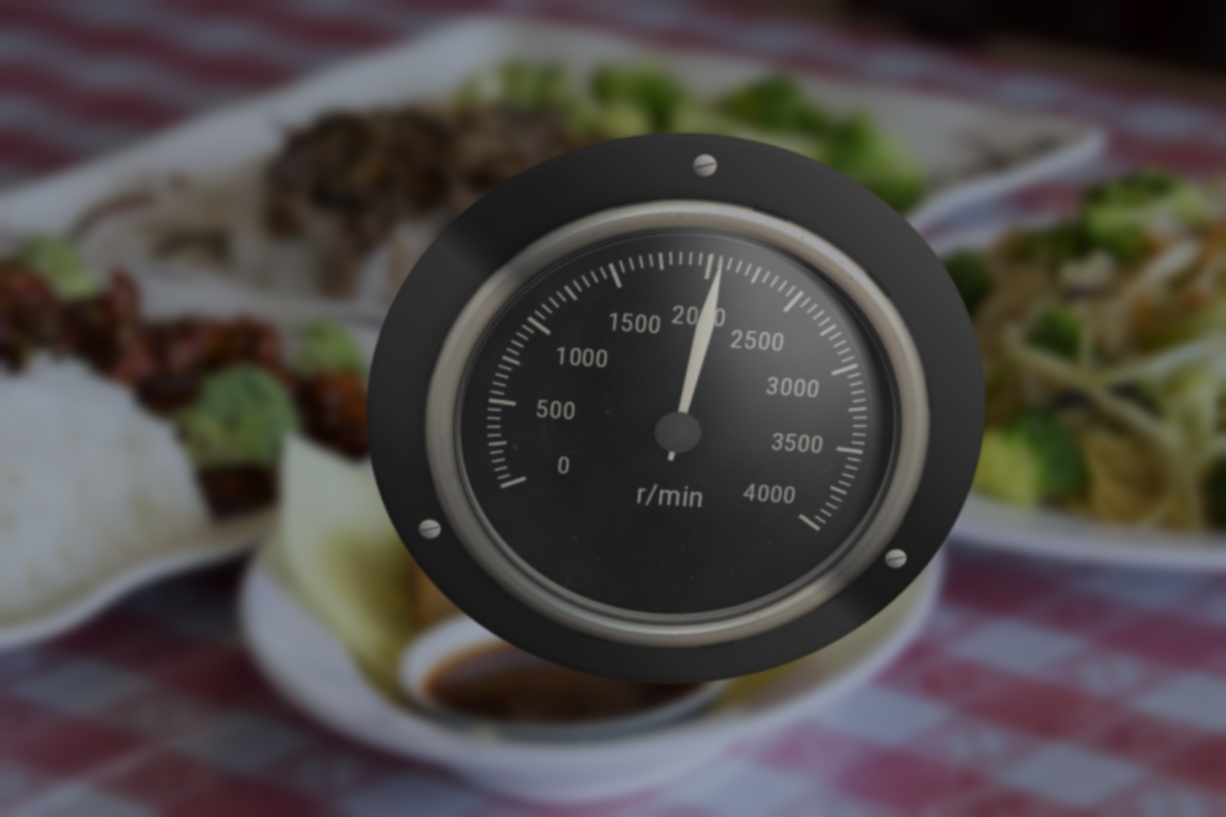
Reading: 2050 (rpm)
